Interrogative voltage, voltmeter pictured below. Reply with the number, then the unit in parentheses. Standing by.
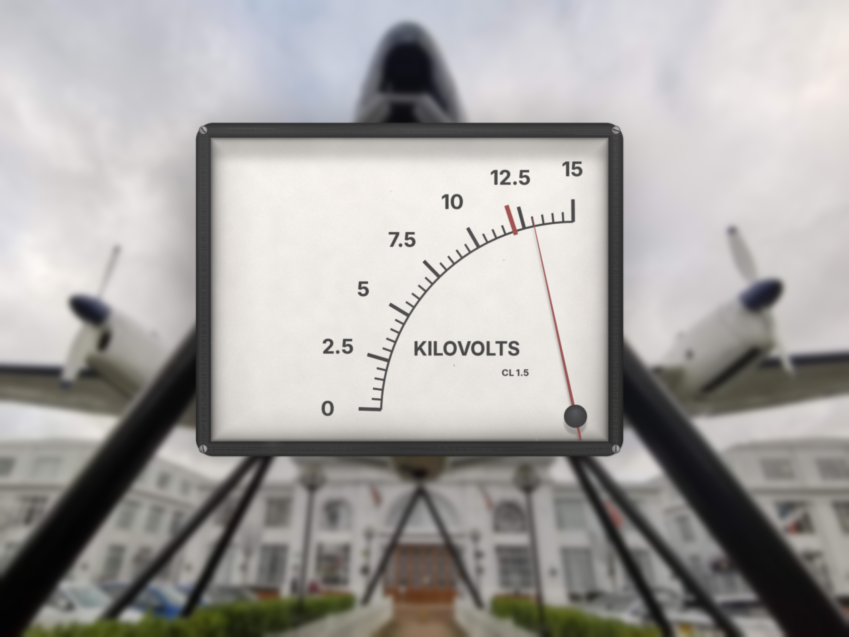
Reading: 13 (kV)
